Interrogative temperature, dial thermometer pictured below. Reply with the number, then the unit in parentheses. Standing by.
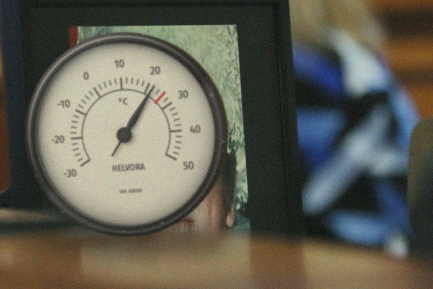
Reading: 22 (°C)
